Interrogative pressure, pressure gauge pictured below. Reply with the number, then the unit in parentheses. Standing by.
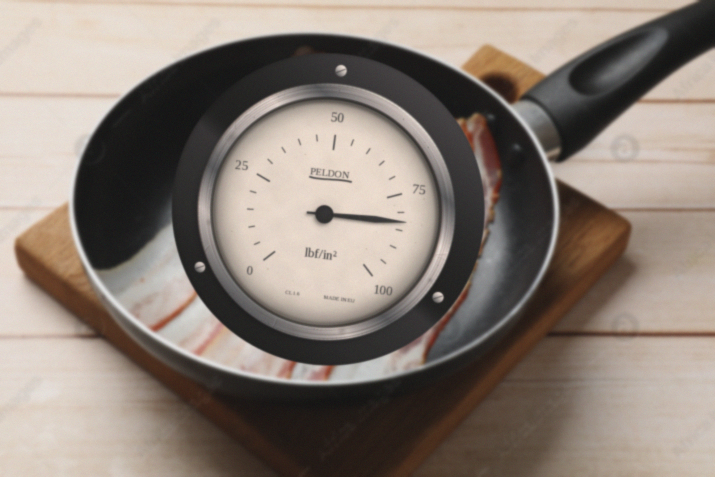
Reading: 82.5 (psi)
